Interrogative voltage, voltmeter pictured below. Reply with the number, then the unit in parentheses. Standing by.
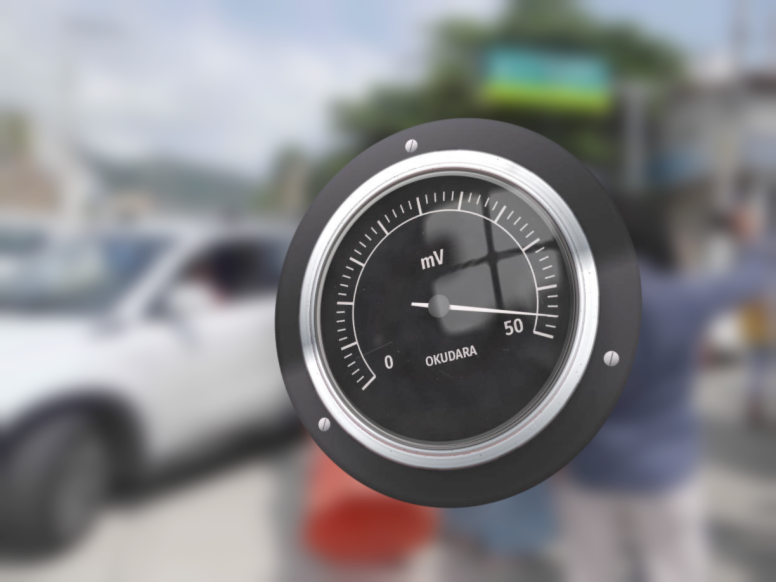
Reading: 48 (mV)
